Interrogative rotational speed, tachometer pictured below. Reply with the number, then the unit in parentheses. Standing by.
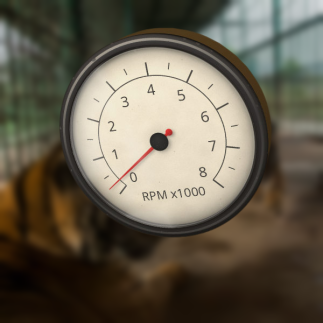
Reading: 250 (rpm)
